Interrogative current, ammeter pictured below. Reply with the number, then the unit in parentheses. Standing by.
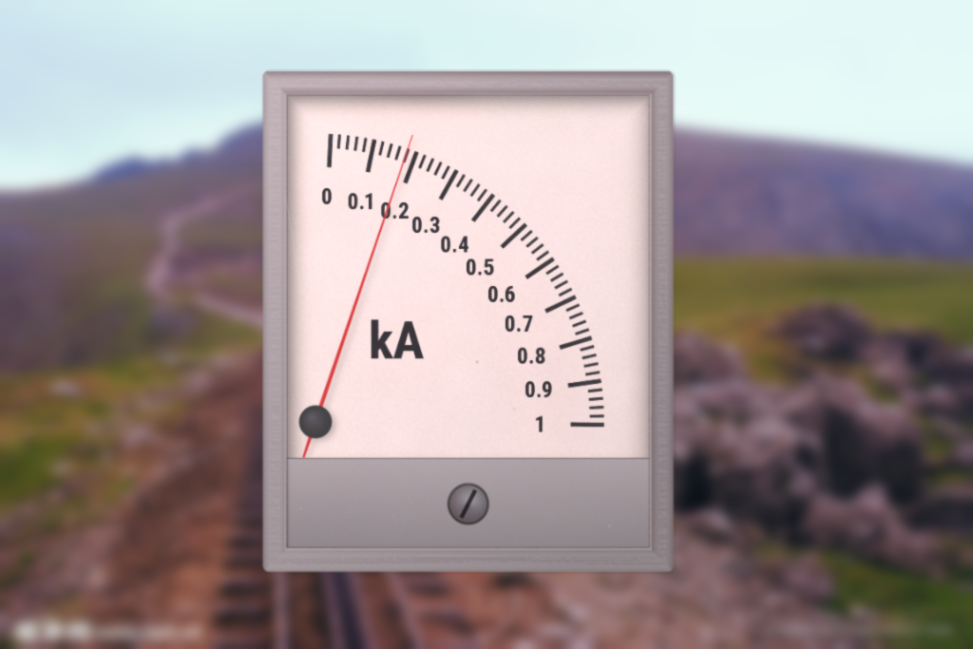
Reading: 0.18 (kA)
